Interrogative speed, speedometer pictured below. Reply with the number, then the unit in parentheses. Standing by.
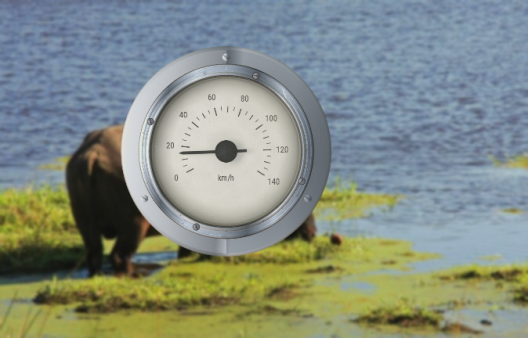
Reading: 15 (km/h)
